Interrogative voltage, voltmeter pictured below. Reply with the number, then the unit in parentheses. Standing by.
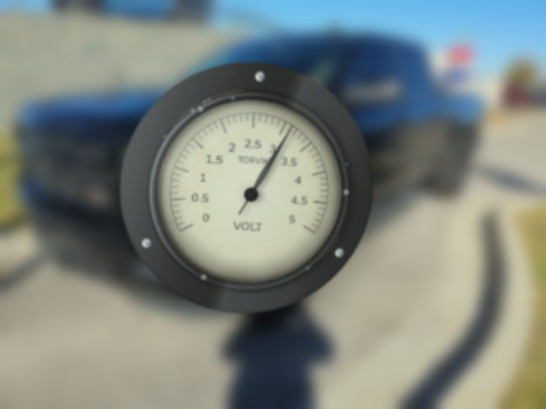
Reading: 3.1 (V)
